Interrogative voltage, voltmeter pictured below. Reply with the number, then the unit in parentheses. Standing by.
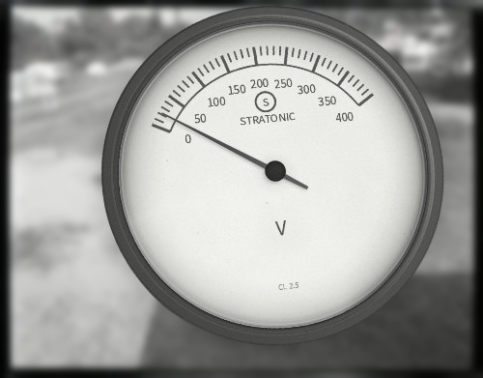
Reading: 20 (V)
